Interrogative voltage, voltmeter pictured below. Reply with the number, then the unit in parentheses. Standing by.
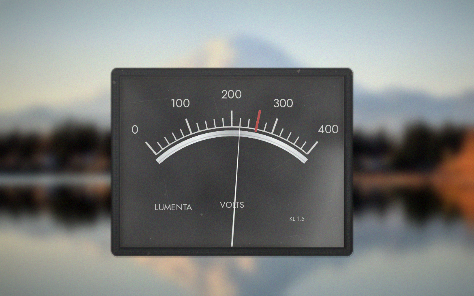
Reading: 220 (V)
